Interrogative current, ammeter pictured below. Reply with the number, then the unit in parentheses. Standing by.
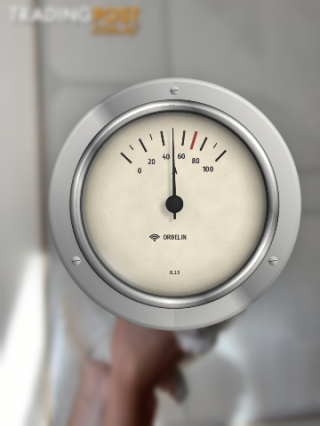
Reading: 50 (A)
